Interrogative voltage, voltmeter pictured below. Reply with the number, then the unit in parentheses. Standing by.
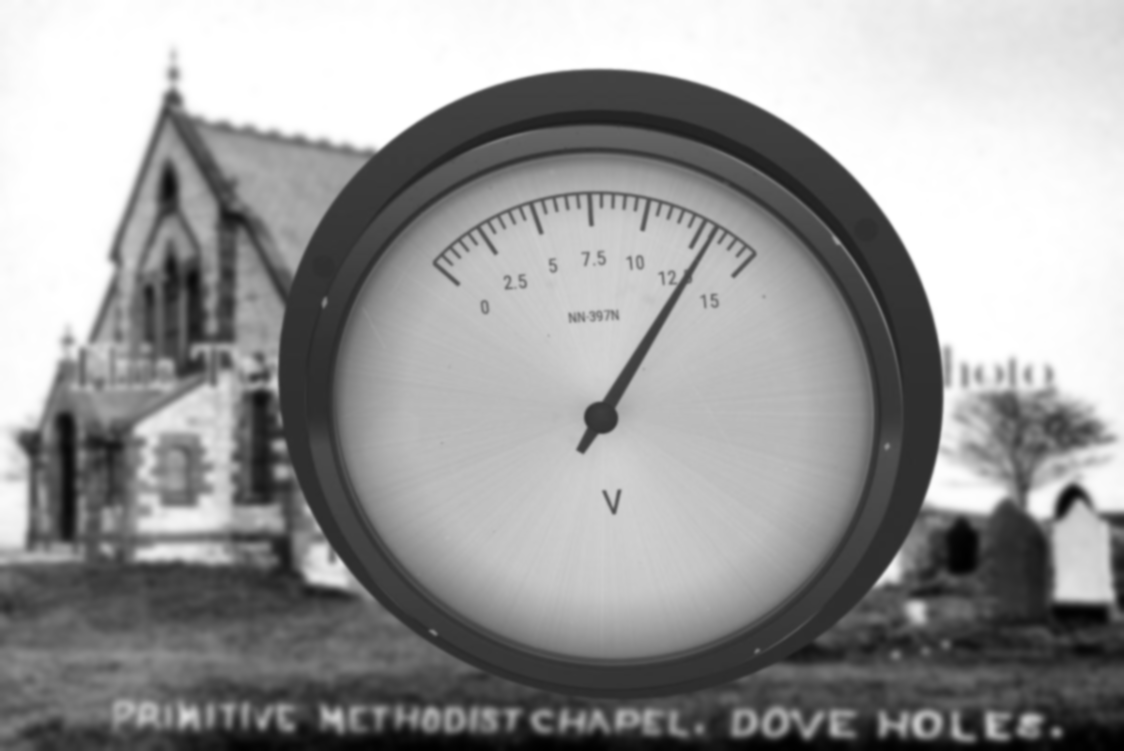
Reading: 13 (V)
